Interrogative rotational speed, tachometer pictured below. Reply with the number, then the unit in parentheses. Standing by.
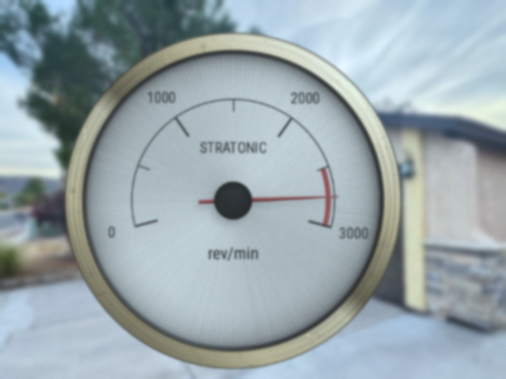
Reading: 2750 (rpm)
